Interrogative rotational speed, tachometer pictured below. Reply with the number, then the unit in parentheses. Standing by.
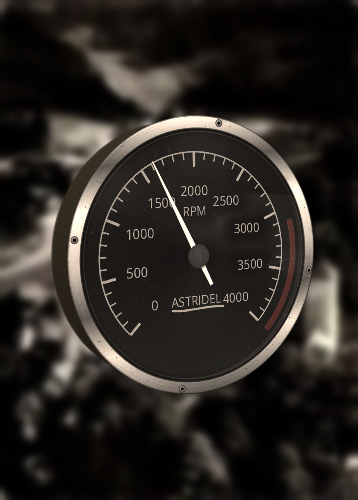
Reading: 1600 (rpm)
